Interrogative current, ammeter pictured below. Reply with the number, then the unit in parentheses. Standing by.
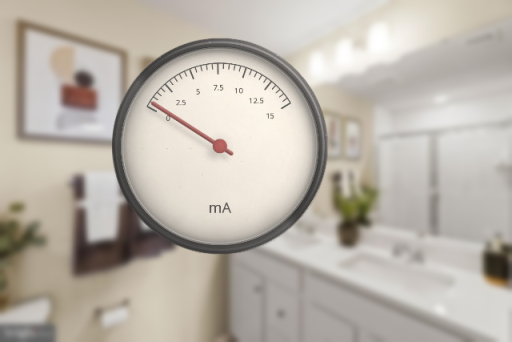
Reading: 0.5 (mA)
